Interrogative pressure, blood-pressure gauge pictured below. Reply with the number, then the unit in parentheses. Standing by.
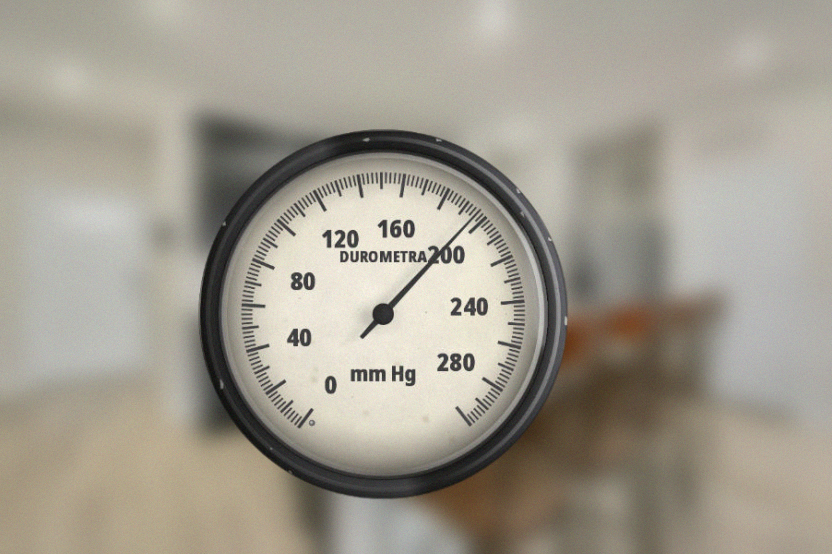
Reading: 196 (mmHg)
